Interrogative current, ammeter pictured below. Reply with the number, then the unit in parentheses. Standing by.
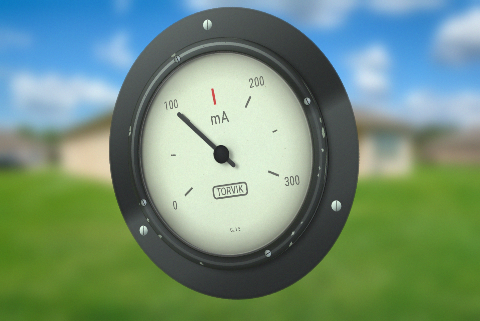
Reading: 100 (mA)
